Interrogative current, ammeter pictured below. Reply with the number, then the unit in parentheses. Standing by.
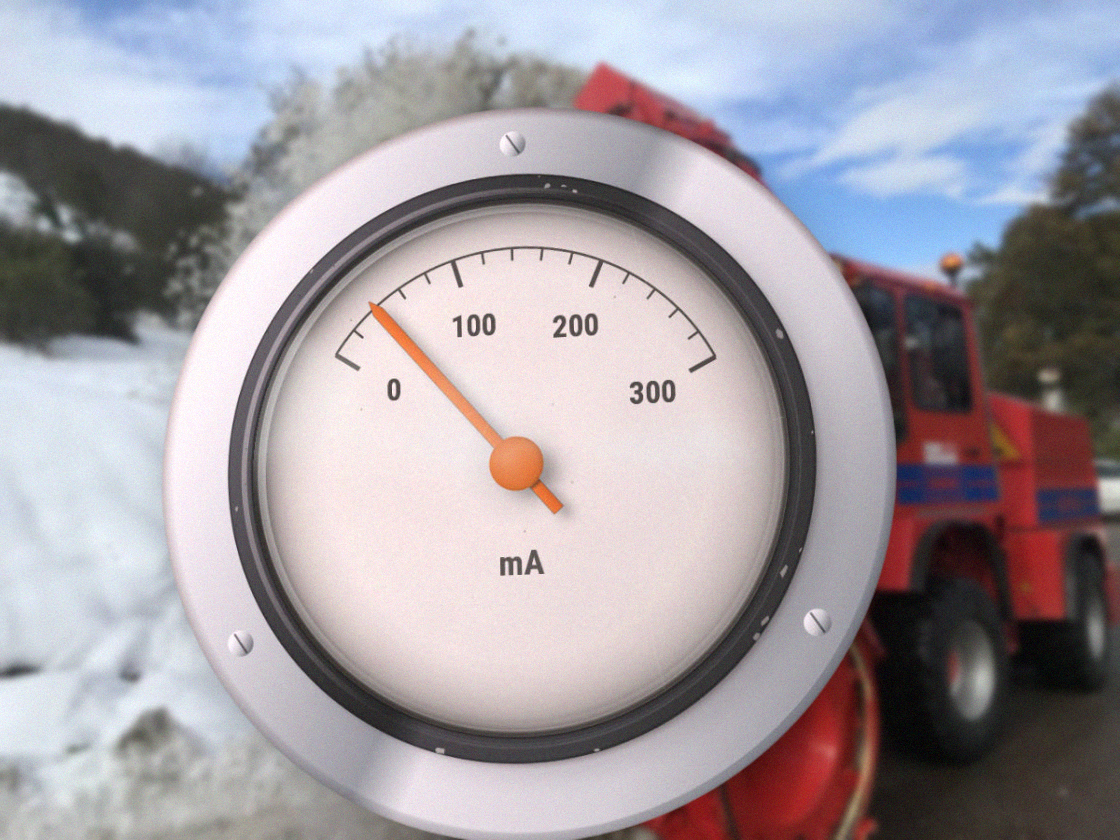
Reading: 40 (mA)
